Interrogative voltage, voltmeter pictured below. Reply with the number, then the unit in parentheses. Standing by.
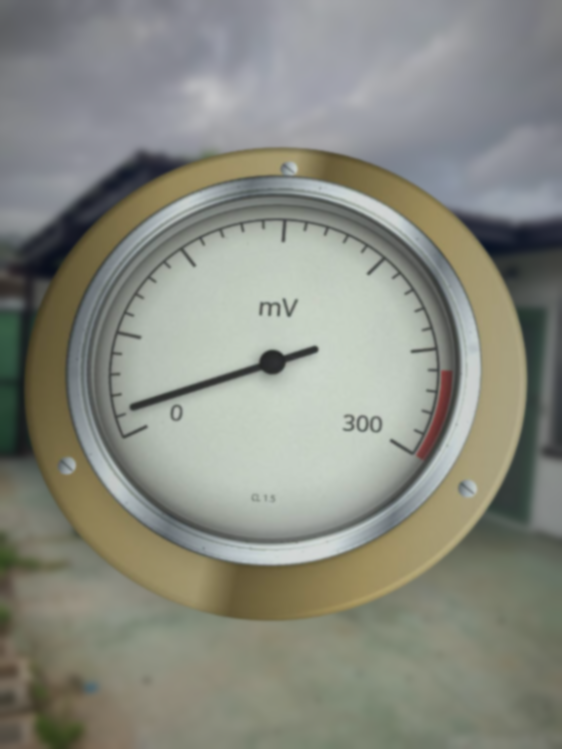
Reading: 10 (mV)
